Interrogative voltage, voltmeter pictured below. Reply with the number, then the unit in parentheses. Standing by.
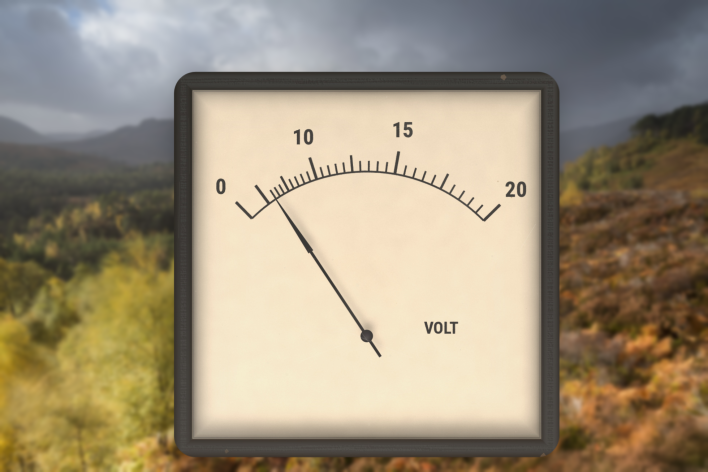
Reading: 6 (V)
